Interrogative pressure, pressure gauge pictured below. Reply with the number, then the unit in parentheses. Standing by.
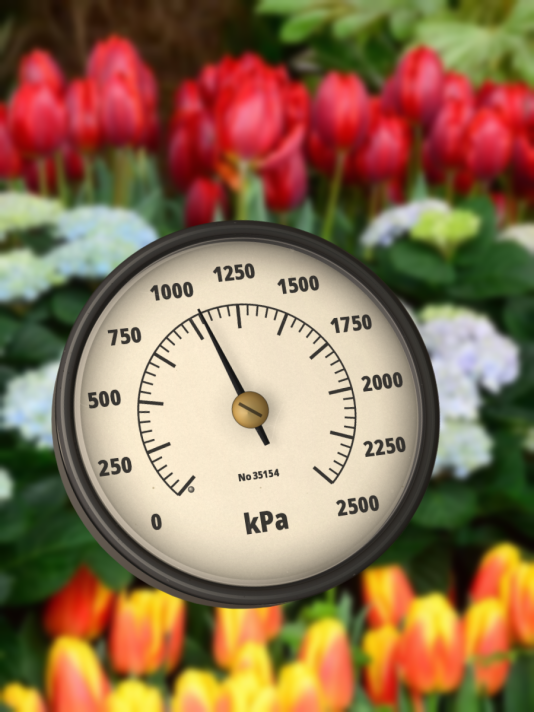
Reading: 1050 (kPa)
